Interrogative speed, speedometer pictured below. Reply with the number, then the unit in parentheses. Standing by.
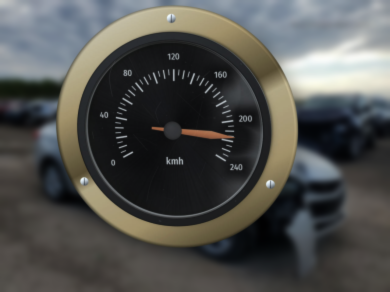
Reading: 215 (km/h)
